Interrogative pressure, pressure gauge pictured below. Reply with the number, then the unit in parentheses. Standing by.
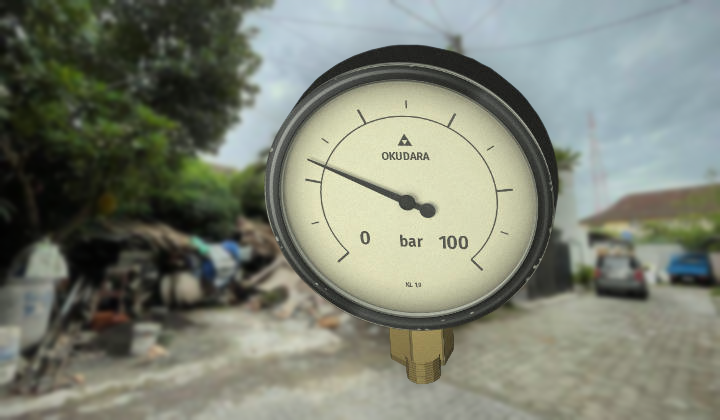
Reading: 25 (bar)
